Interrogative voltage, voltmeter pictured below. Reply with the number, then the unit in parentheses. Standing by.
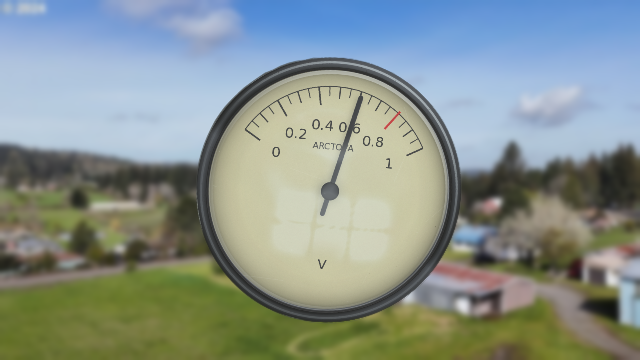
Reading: 0.6 (V)
